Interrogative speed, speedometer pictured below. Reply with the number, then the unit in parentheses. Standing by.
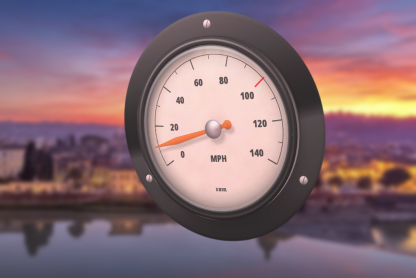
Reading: 10 (mph)
